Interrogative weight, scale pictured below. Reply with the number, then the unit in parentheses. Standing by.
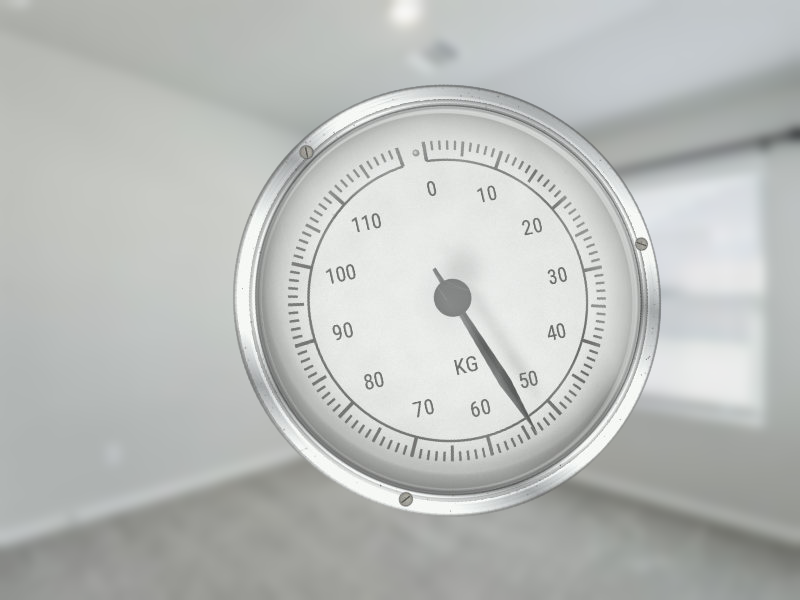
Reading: 54 (kg)
